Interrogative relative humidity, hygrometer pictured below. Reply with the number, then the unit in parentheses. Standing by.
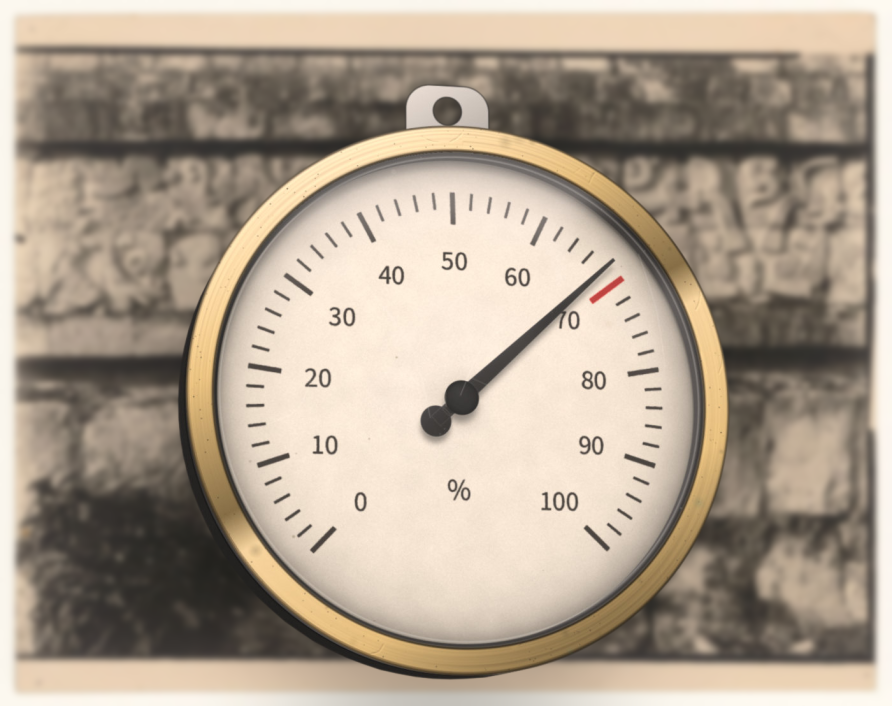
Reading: 68 (%)
